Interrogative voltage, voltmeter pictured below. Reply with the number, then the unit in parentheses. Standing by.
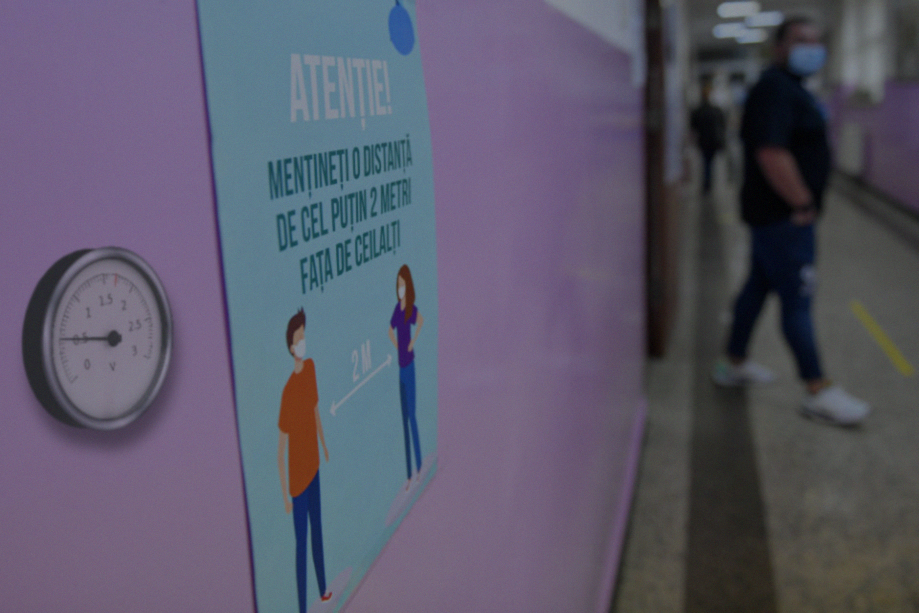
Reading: 0.5 (V)
